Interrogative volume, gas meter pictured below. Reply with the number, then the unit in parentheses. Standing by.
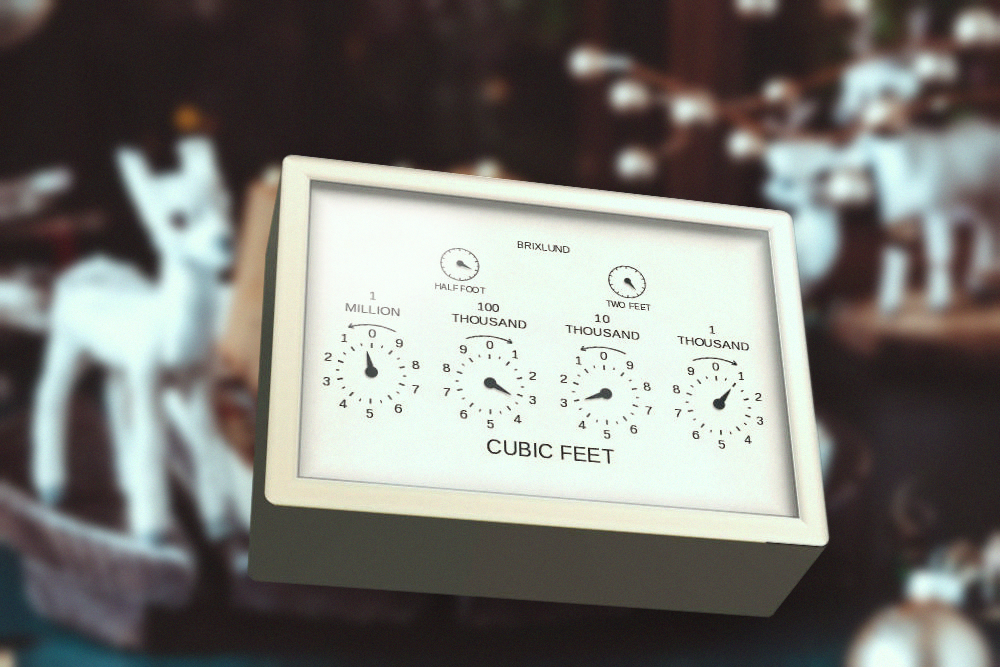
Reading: 33100 (ft³)
